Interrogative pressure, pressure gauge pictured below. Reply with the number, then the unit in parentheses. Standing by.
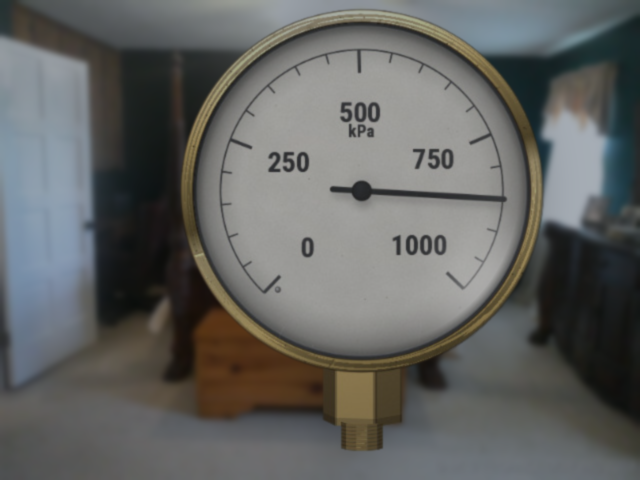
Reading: 850 (kPa)
